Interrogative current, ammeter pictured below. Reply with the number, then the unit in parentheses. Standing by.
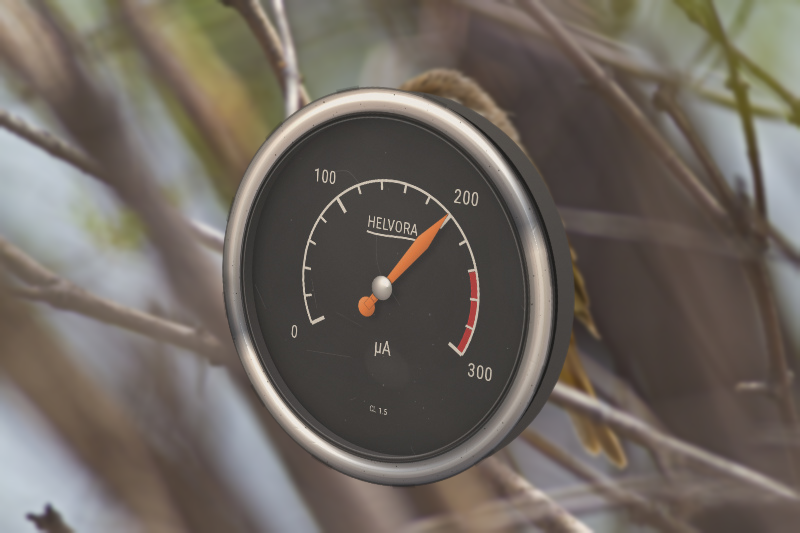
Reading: 200 (µA)
